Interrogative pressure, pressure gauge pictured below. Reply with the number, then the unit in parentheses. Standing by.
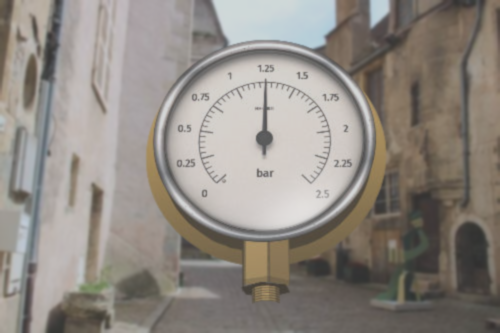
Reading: 1.25 (bar)
